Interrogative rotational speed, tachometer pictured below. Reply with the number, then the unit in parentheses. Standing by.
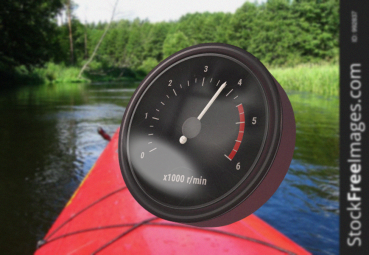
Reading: 3750 (rpm)
